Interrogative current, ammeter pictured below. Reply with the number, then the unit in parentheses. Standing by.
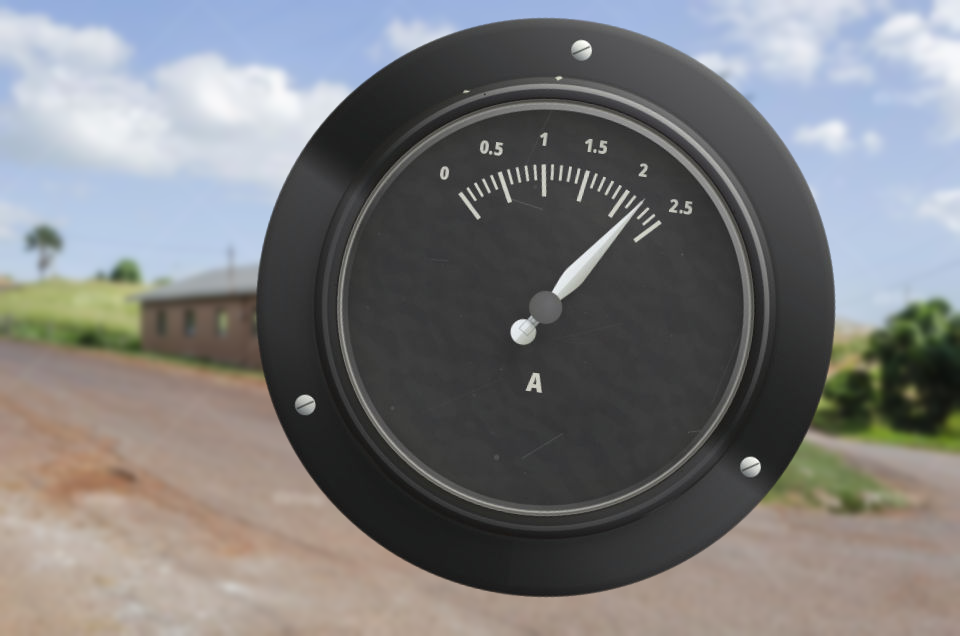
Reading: 2.2 (A)
